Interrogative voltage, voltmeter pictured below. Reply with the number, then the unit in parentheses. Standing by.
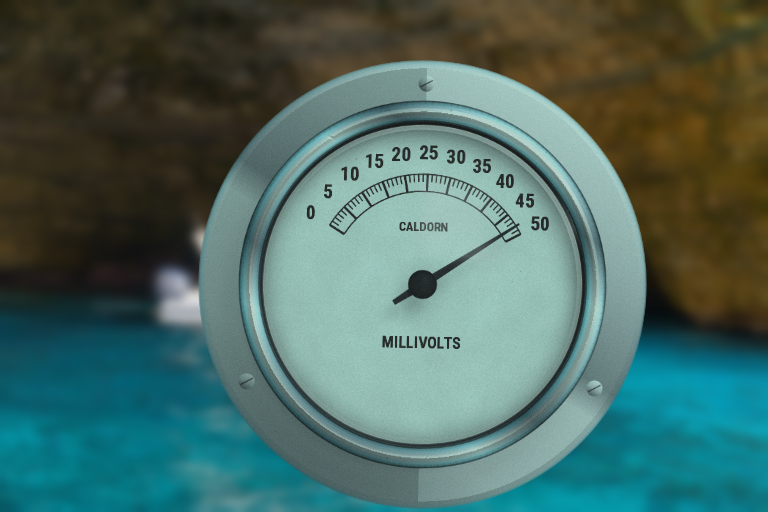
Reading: 48 (mV)
